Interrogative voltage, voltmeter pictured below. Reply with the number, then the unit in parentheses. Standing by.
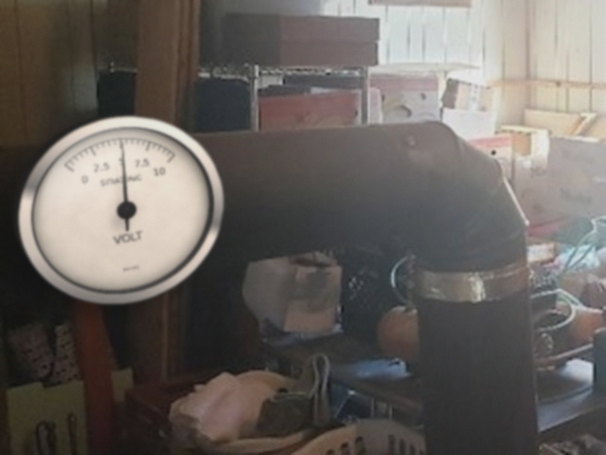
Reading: 5 (V)
